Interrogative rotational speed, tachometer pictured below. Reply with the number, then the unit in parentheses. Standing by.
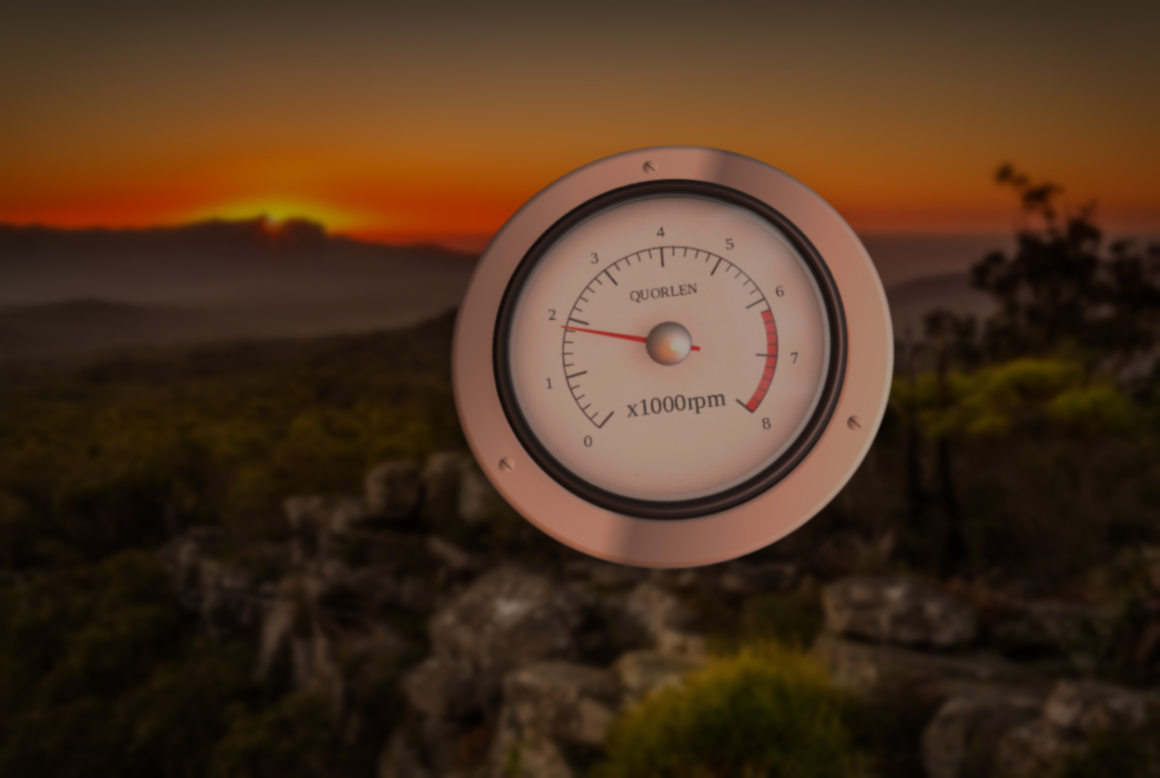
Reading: 1800 (rpm)
